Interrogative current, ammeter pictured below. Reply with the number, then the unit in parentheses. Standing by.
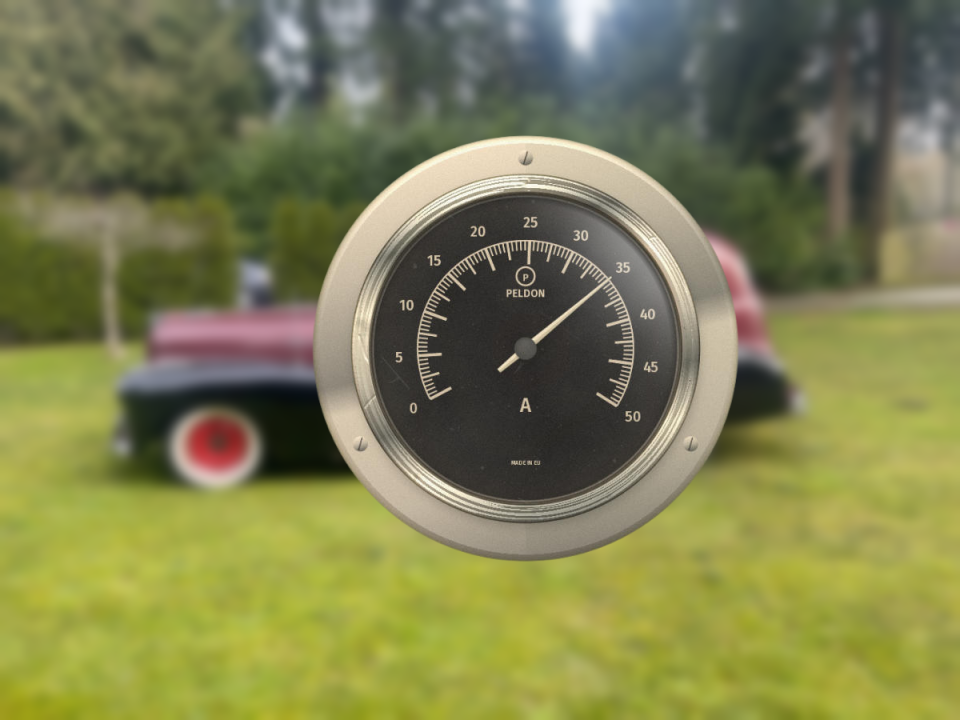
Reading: 35 (A)
